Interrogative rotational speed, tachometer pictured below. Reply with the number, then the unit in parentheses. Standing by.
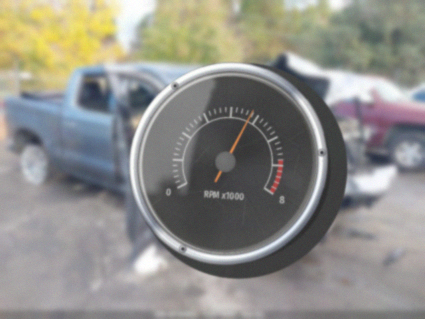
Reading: 4800 (rpm)
